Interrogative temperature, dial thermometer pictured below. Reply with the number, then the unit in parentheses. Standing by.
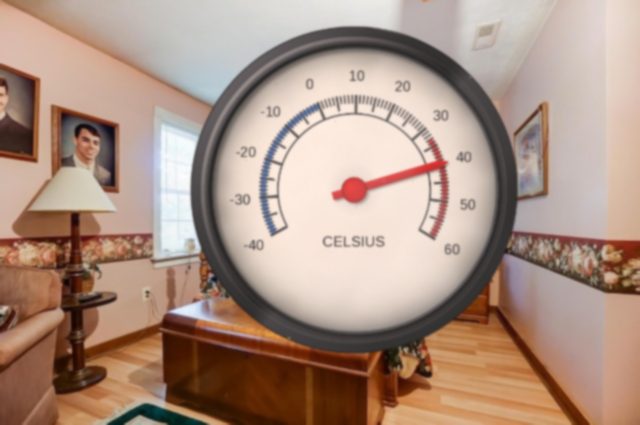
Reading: 40 (°C)
